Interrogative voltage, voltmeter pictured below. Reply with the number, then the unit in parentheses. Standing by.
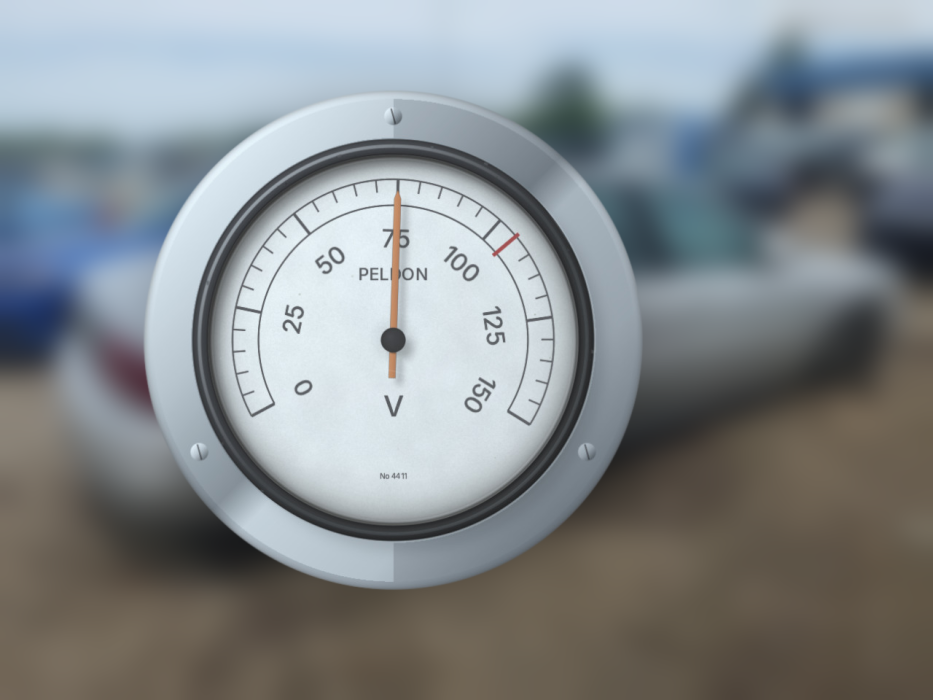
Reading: 75 (V)
